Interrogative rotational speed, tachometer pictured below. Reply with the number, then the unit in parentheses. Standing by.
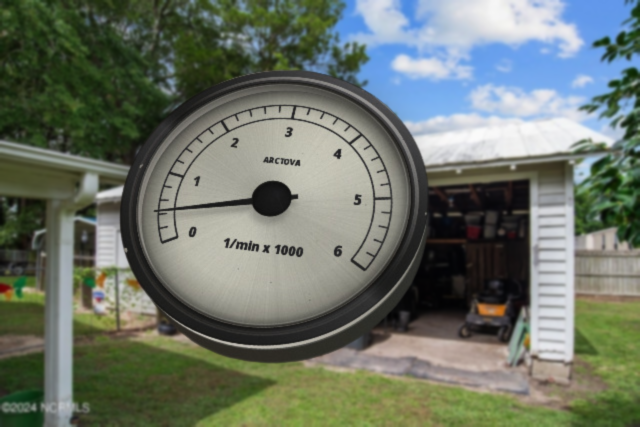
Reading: 400 (rpm)
